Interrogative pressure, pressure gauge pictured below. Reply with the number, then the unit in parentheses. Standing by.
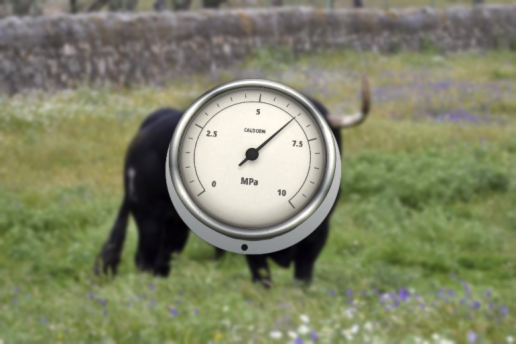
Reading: 6.5 (MPa)
